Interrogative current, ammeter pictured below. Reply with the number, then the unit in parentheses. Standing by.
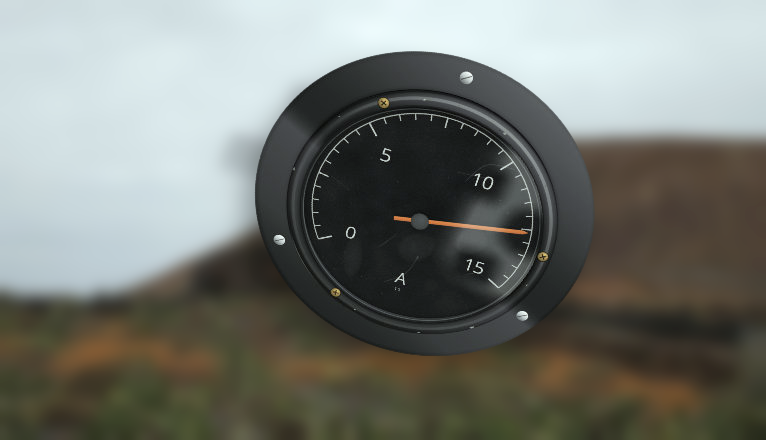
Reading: 12.5 (A)
